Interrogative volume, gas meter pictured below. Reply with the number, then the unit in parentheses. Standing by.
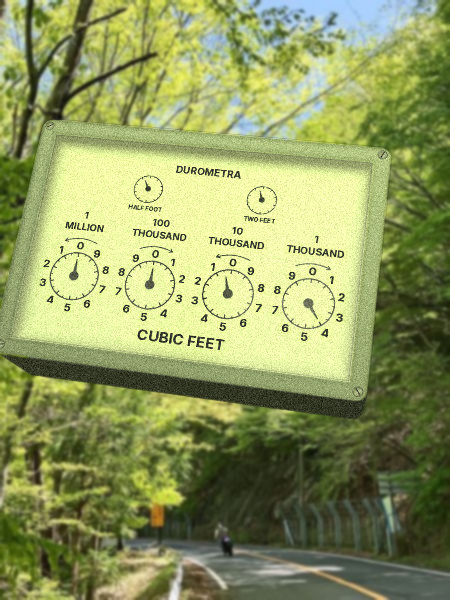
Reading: 400 (ft³)
